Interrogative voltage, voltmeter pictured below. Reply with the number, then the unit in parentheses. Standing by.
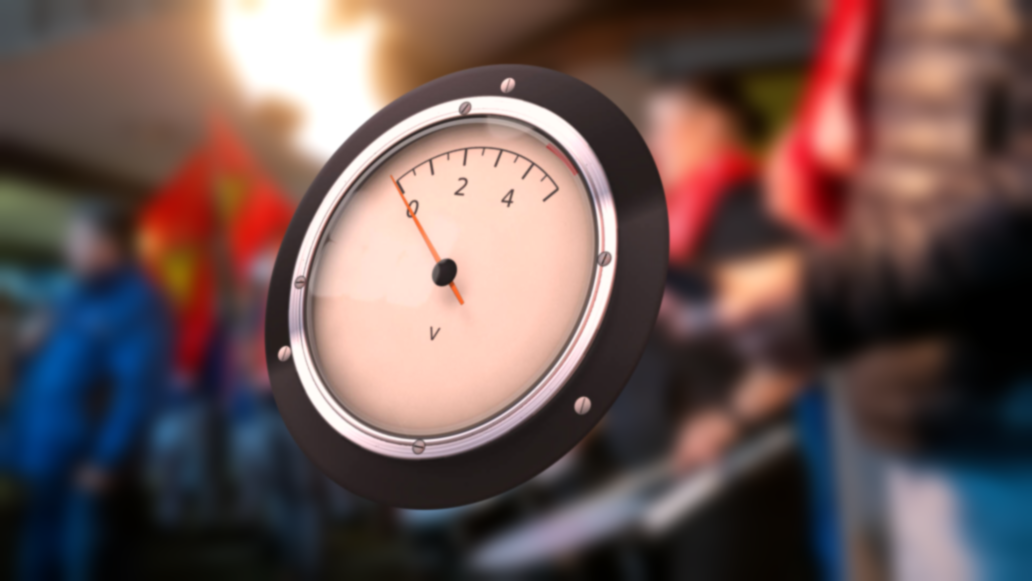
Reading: 0 (V)
